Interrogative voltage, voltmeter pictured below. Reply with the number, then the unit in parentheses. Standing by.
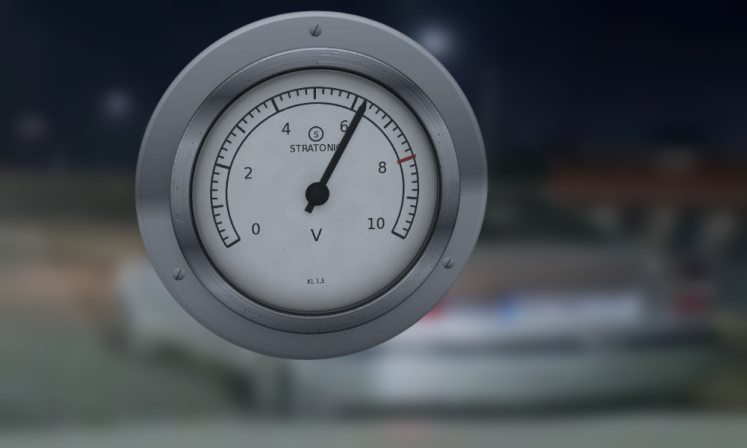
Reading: 6.2 (V)
